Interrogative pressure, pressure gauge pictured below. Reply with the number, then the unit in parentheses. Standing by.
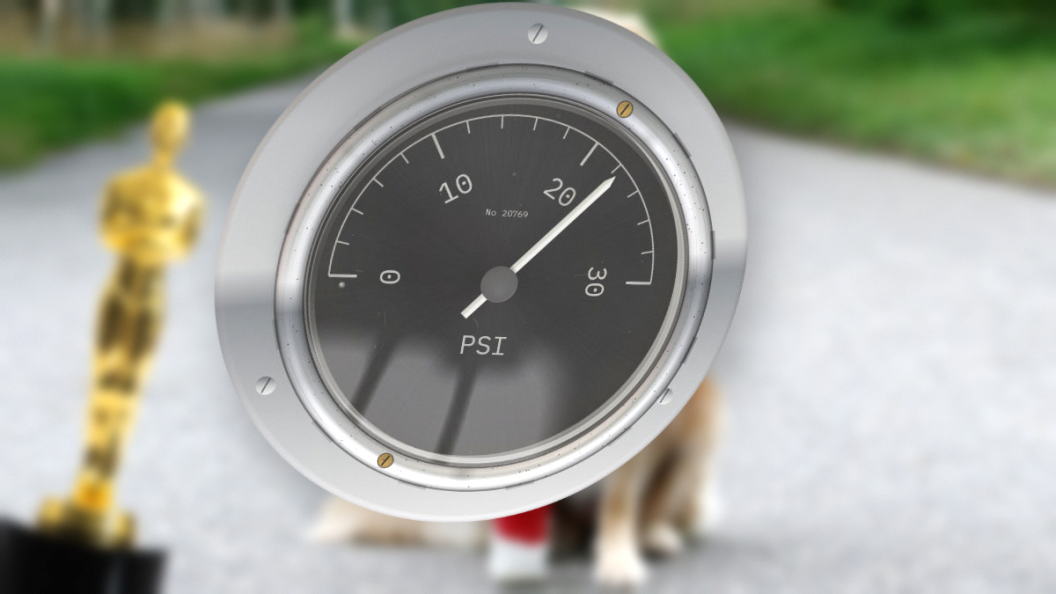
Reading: 22 (psi)
